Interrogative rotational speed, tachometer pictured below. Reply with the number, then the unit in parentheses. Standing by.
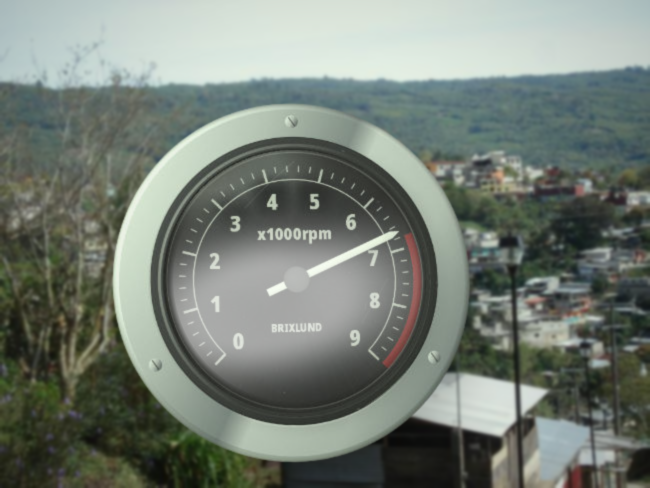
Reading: 6700 (rpm)
